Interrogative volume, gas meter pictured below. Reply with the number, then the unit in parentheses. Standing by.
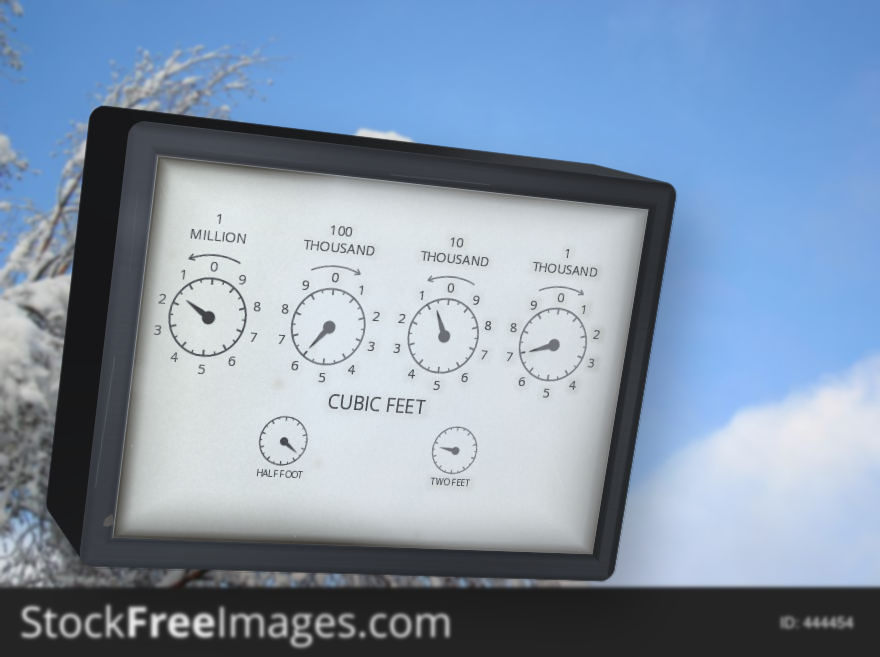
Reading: 160700 (ft³)
